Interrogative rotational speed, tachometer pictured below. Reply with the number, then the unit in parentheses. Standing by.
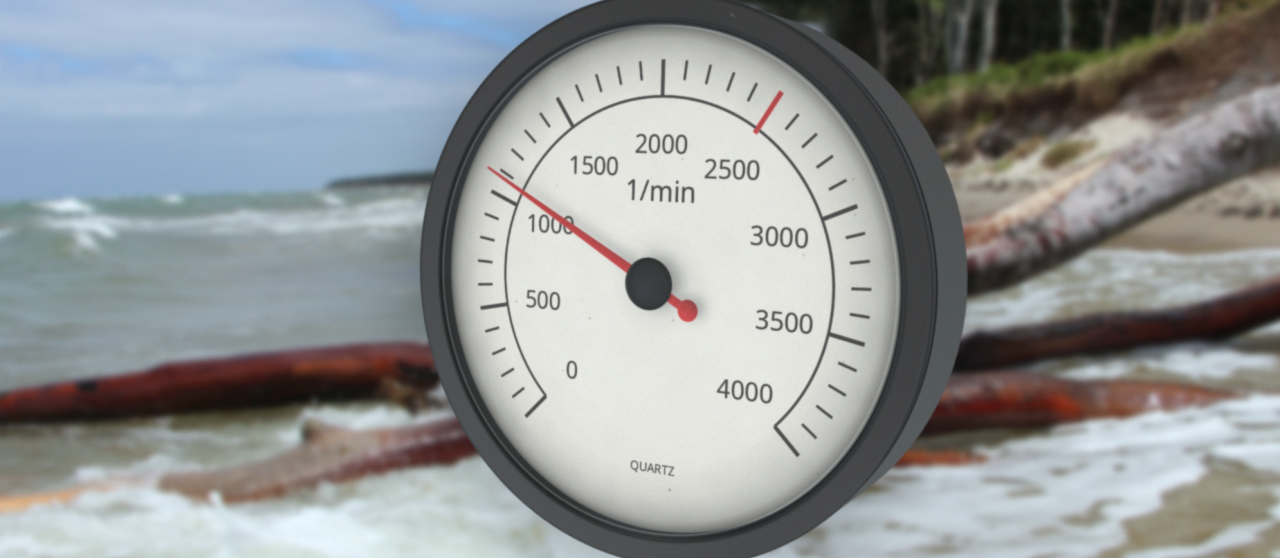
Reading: 1100 (rpm)
